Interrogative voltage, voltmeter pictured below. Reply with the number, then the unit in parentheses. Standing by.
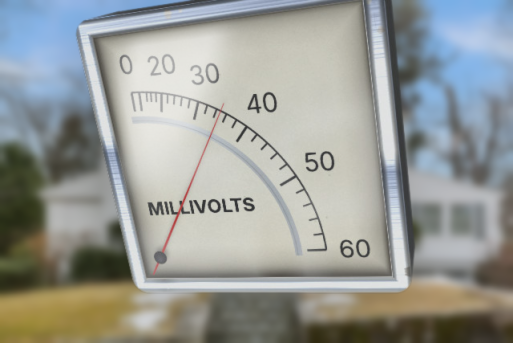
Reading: 35 (mV)
